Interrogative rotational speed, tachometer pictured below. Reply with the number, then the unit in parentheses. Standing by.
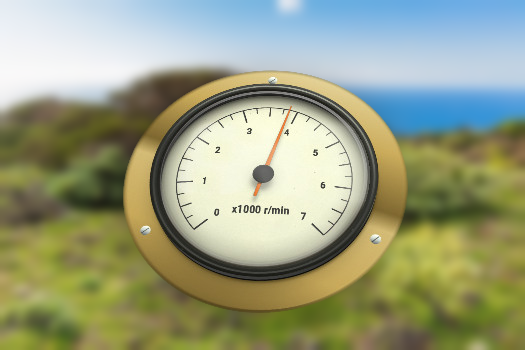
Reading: 3875 (rpm)
